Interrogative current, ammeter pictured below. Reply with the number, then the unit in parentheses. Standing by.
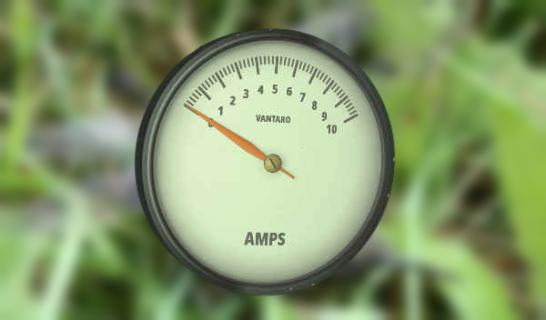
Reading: 0 (A)
